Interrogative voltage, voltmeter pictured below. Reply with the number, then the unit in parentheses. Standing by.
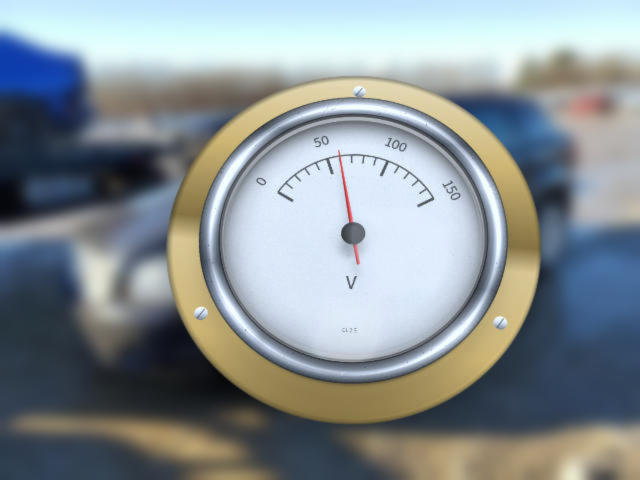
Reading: 60 (V)
